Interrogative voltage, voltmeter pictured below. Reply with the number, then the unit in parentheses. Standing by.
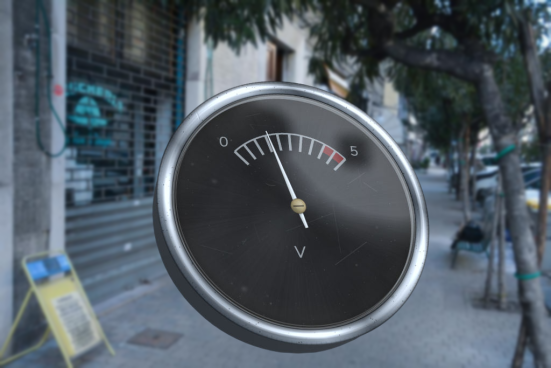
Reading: 1.5 (V)
